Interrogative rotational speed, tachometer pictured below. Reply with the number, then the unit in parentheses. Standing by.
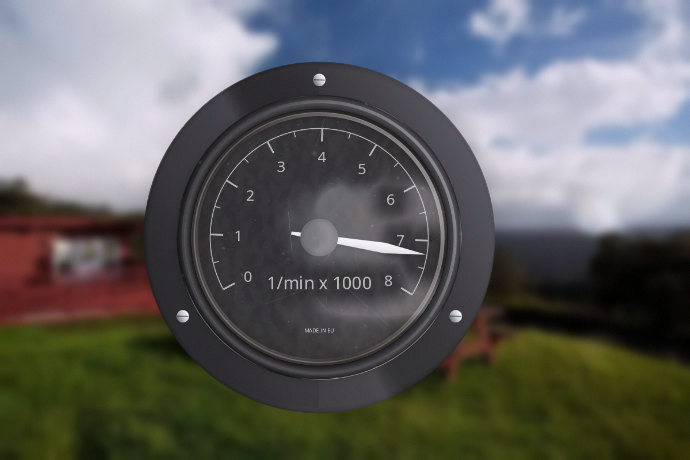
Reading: 7250 (rpm)
